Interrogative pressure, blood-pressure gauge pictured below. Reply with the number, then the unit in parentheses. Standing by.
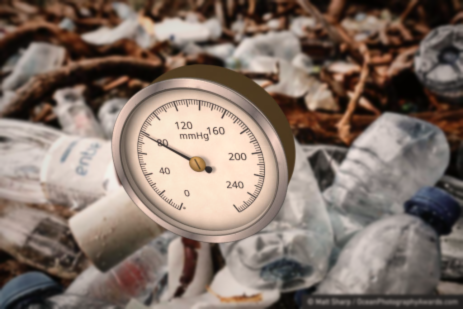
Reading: 80 (mmHg)
